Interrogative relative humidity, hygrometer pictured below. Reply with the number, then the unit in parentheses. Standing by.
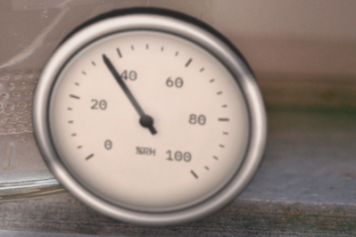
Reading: 36 (%)
